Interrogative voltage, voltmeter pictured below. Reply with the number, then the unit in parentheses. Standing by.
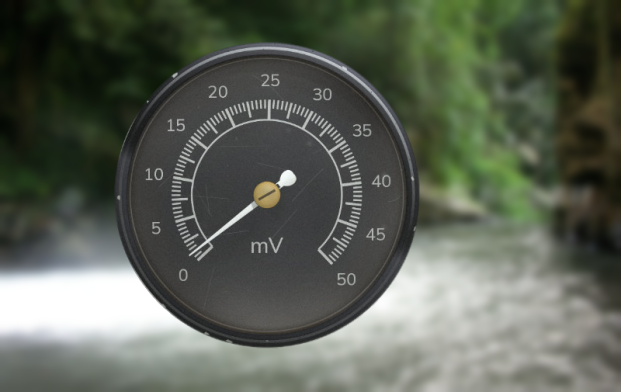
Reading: 1 (mV)
